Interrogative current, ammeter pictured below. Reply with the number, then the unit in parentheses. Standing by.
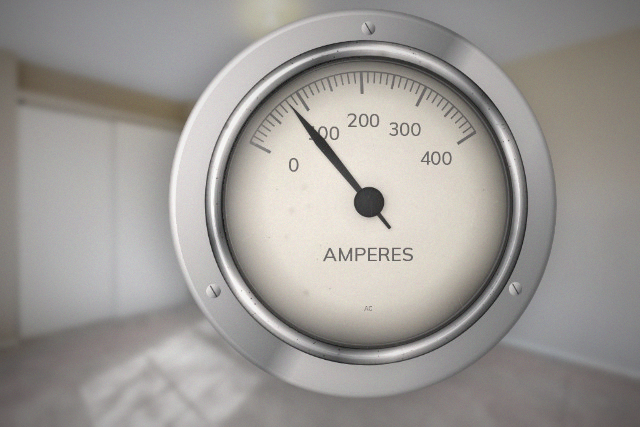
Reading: 80 (A)
